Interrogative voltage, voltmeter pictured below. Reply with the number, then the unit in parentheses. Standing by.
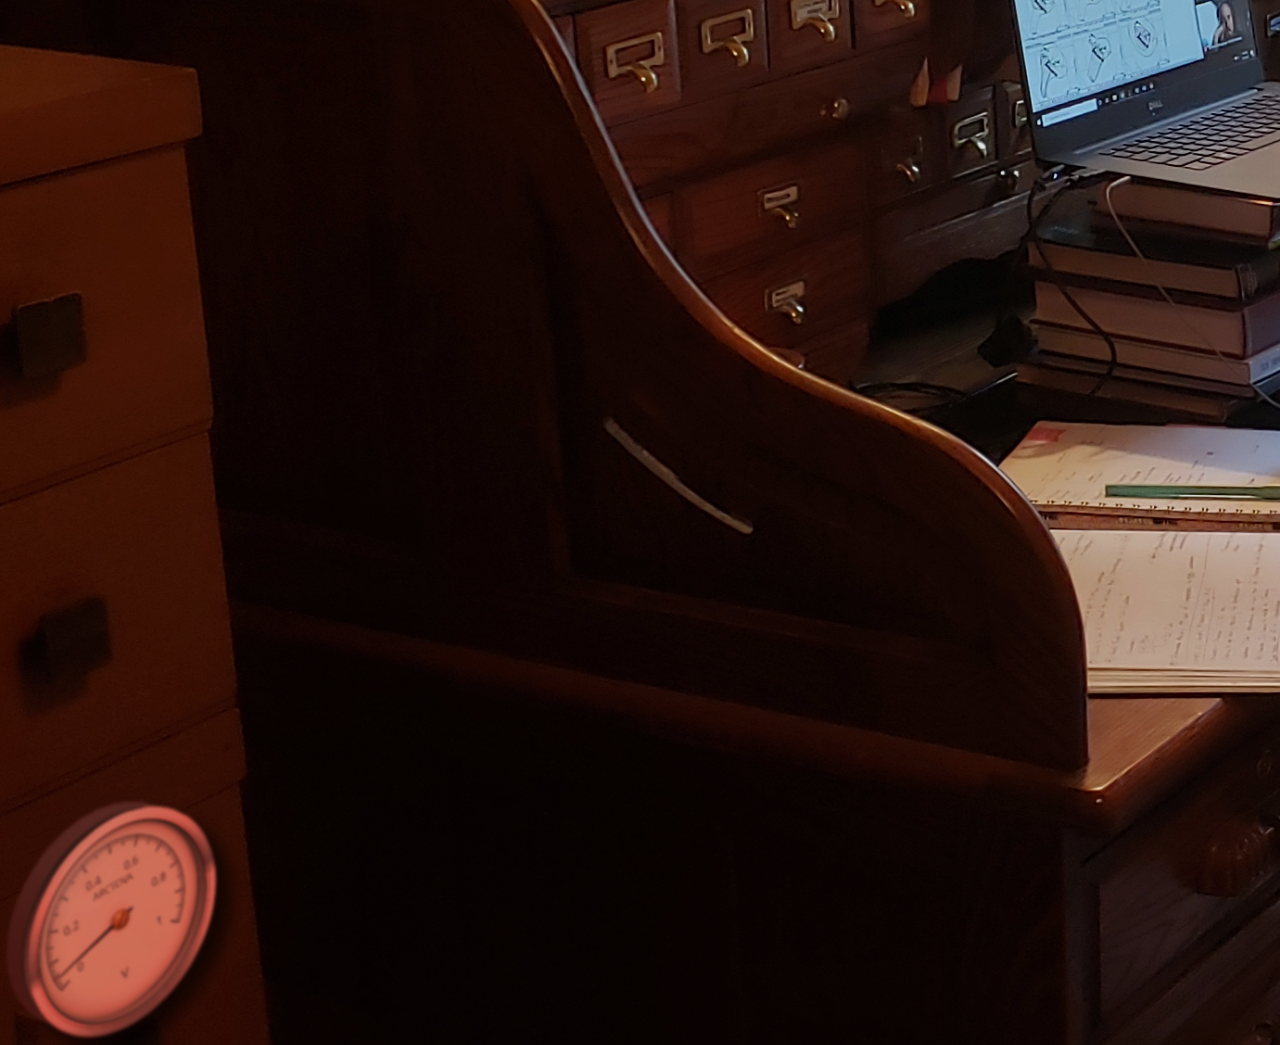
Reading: 0.05 (V)
